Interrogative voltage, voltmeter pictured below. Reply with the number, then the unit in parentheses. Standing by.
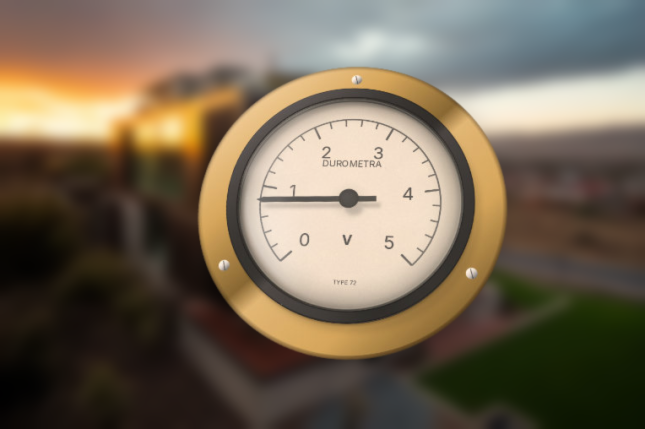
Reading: 0.8 (V)
